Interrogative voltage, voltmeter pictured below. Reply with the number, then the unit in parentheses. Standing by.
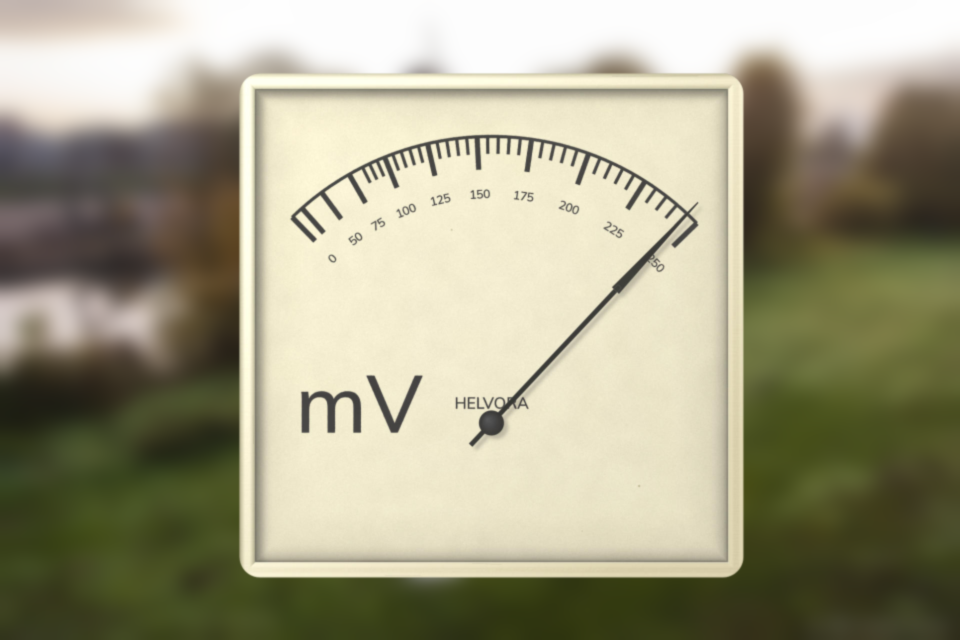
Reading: 245 (mV)
